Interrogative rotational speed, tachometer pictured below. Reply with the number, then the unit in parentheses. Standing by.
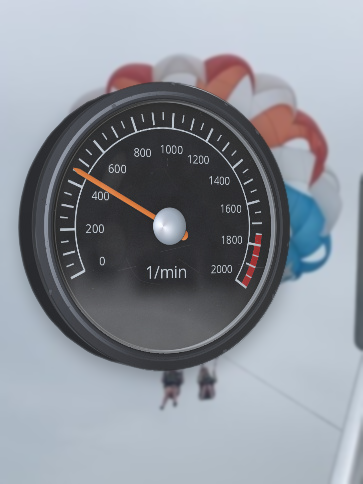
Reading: 450 (rpm)
